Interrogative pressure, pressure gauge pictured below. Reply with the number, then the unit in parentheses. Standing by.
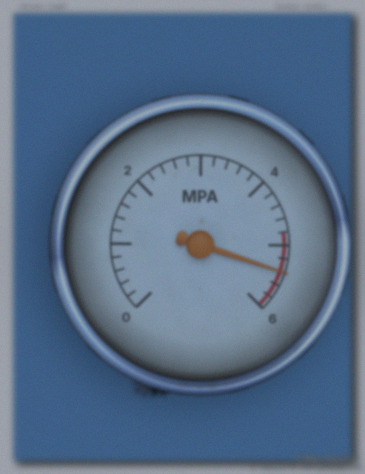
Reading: 5.4 (MPa)
